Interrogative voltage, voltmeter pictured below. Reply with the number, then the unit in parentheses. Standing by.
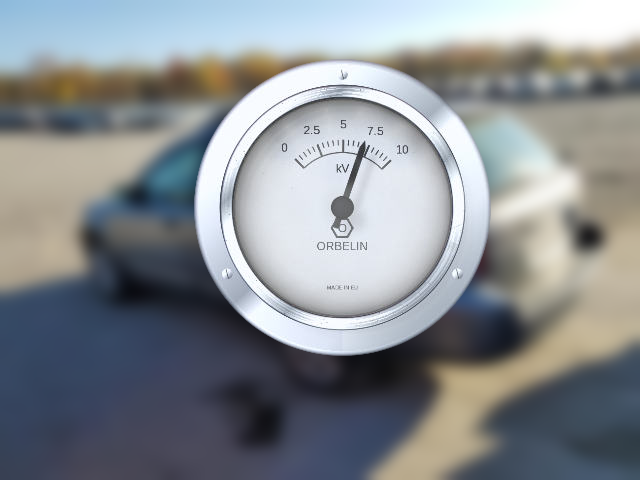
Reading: 7 (kV)
